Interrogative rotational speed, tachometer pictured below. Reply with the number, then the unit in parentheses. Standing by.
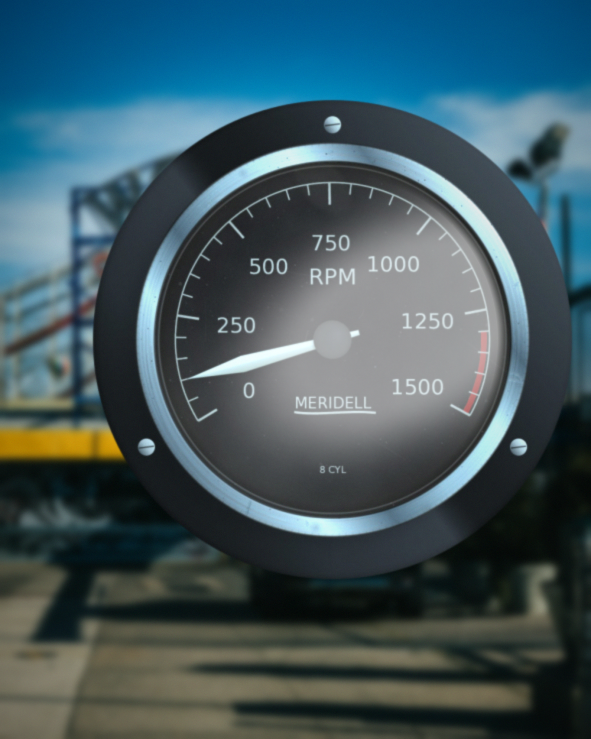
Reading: 100 (rpm)
